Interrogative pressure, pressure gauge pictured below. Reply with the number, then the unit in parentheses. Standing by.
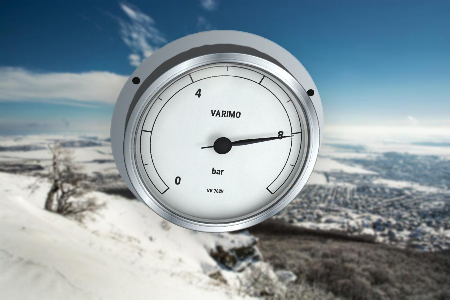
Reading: 8 (bar)
